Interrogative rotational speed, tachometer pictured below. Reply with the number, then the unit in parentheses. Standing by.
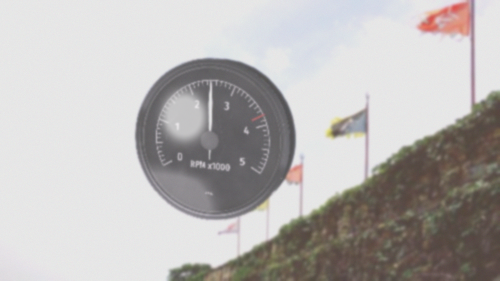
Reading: 2500 (rpm)
